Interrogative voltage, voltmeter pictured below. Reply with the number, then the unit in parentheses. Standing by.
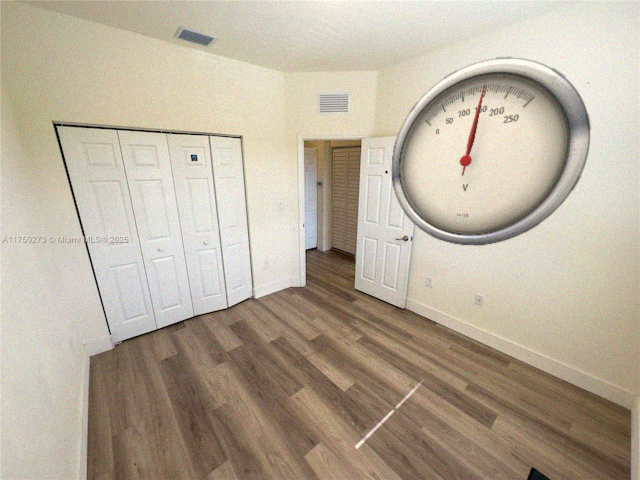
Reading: 150 (V)
